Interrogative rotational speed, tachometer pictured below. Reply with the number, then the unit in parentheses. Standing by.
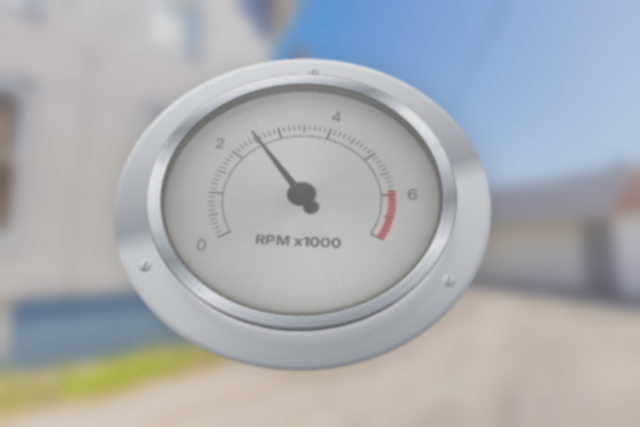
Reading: 2500 (rpm)
